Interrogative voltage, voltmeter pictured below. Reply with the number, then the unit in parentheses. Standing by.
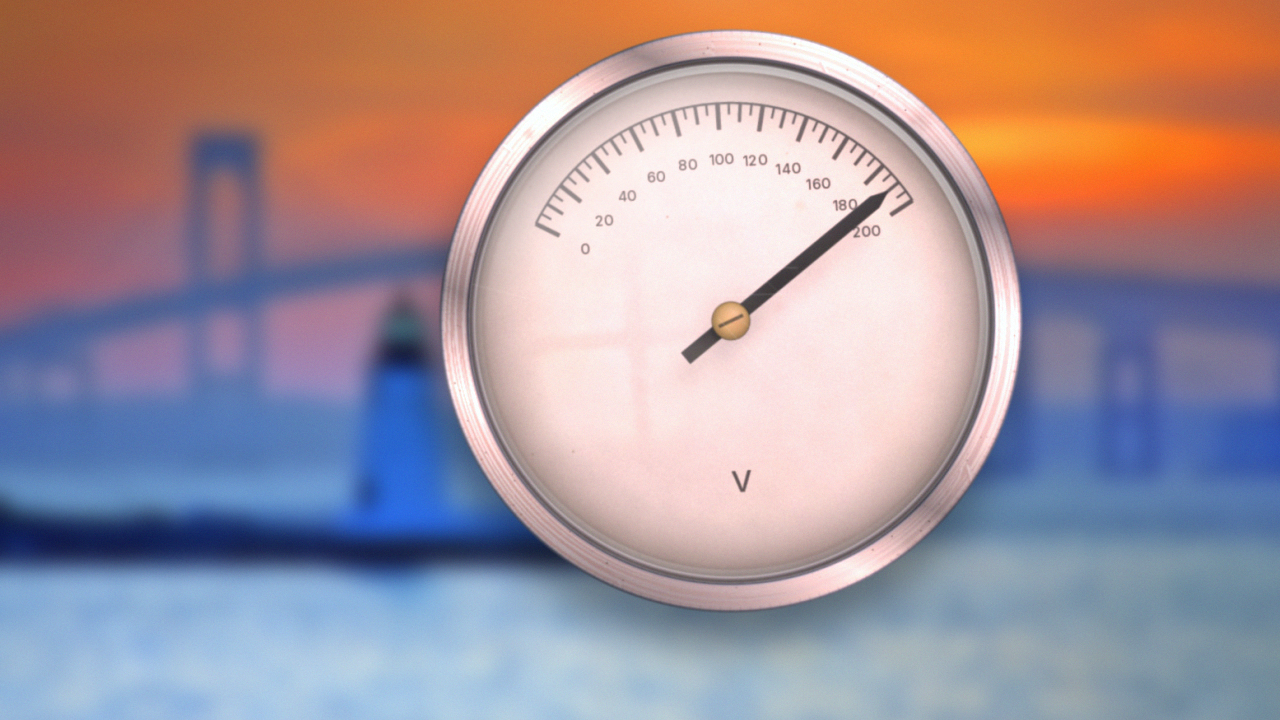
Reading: 190 (V)
